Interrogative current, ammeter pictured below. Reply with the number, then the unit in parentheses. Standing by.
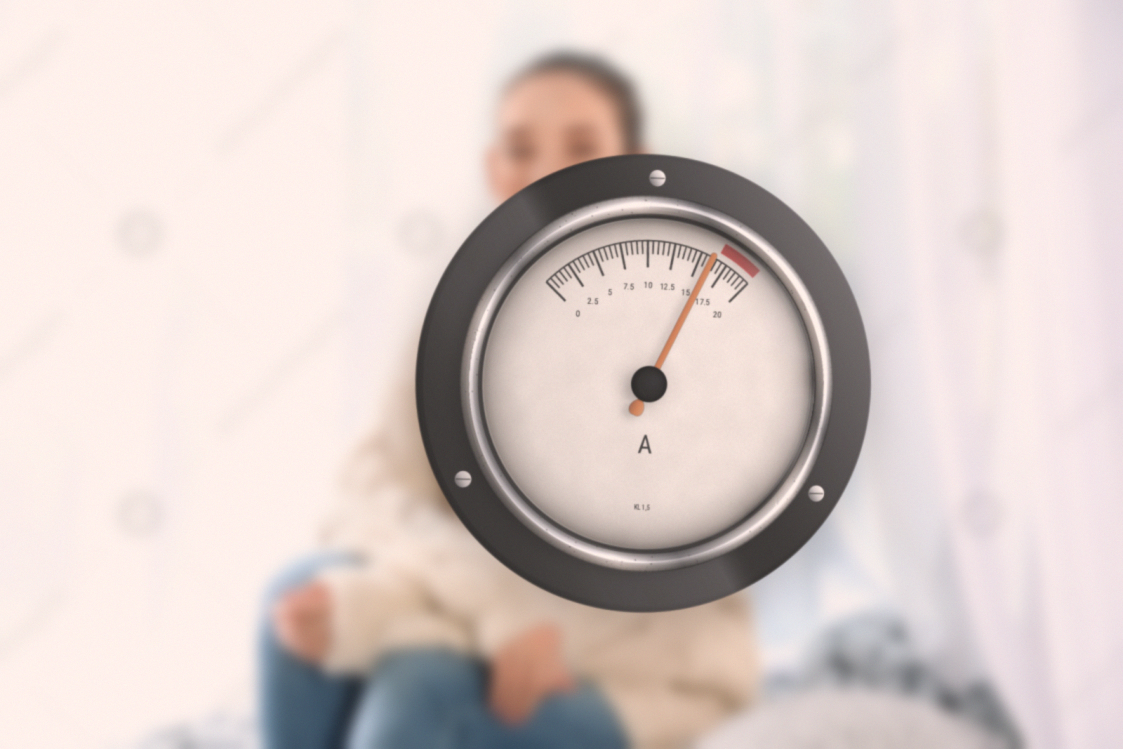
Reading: 16 (A)
